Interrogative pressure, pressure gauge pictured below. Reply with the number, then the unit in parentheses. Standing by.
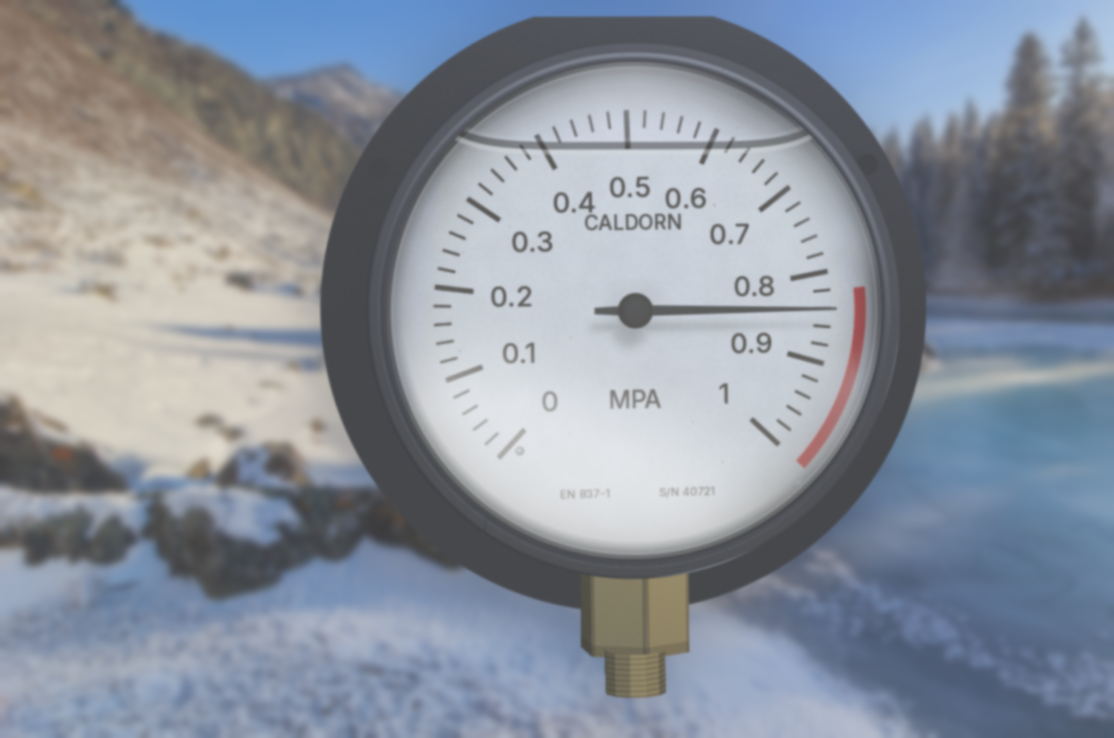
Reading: 0.84 (MPa)
